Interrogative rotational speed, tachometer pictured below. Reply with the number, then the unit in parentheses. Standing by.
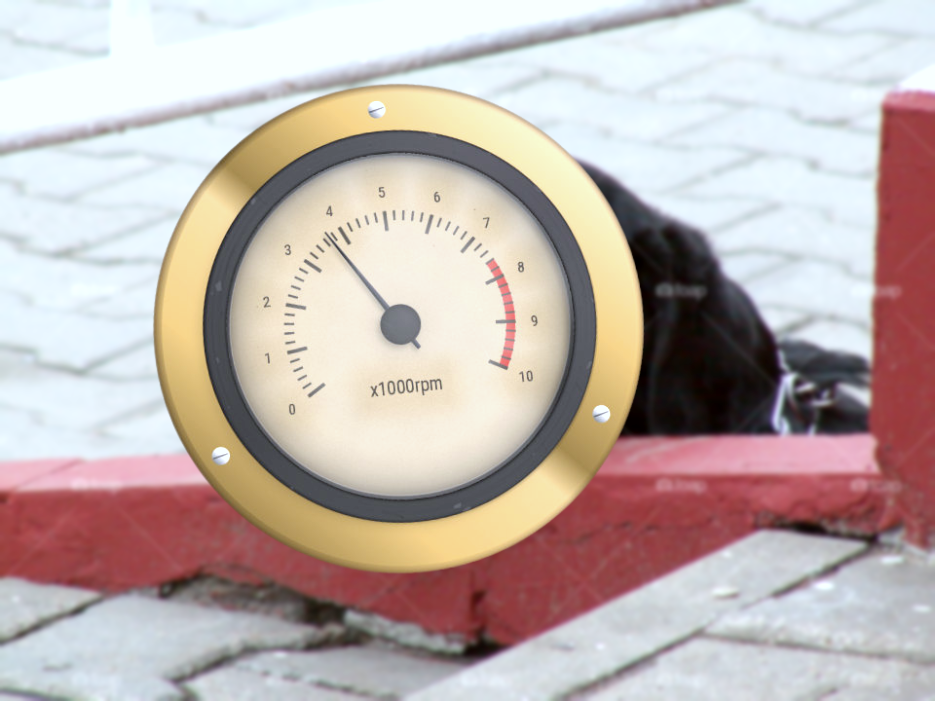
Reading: 3700 (rpm)
